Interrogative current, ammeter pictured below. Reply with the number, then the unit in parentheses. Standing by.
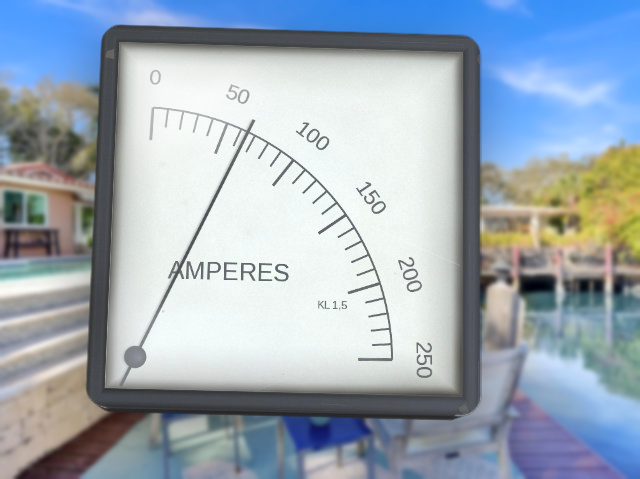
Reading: 65 (A)
